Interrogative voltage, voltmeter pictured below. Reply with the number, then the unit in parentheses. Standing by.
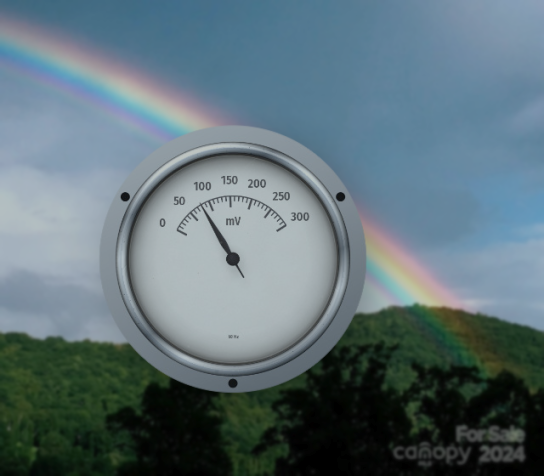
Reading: 80 (mV)
